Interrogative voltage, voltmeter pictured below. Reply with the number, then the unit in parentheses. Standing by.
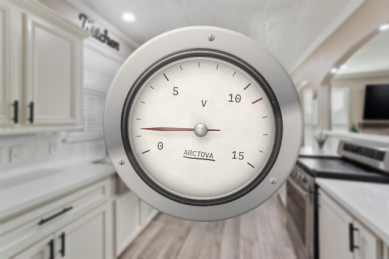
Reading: 1.5 (V)
